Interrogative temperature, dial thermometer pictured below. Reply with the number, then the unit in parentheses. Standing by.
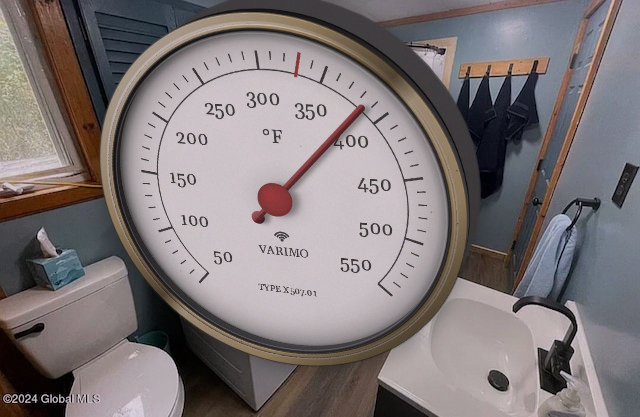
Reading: 385 (°F)
